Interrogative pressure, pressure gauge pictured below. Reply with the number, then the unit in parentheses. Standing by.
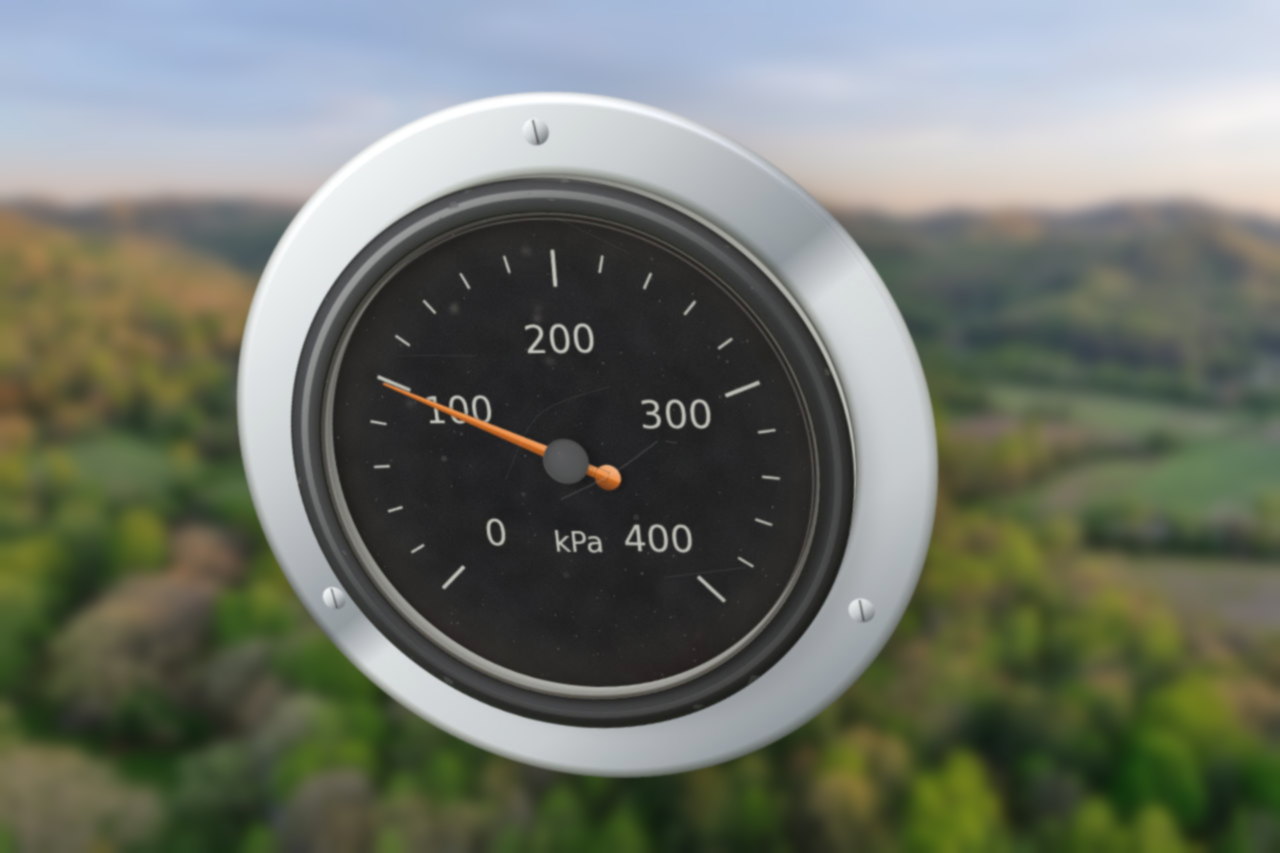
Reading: 100 (kPa)
